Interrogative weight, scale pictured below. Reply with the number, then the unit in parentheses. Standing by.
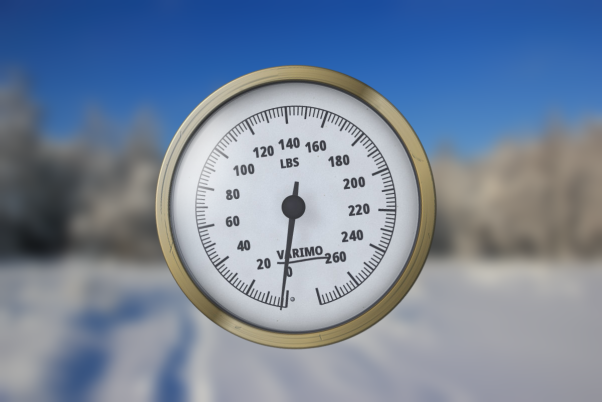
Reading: 2 (lb)
